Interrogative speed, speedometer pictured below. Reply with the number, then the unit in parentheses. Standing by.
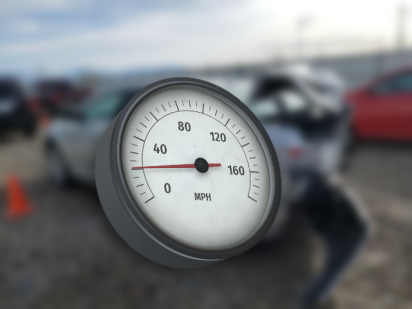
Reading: 20 (mph)
